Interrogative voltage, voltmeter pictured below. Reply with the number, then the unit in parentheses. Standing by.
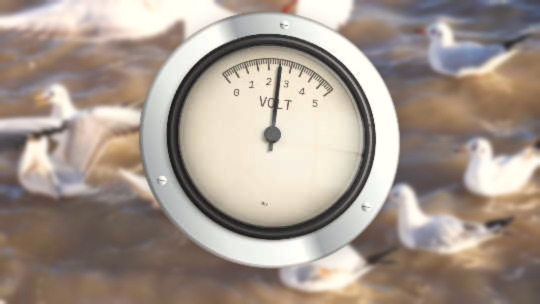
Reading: 2.5 (V)
